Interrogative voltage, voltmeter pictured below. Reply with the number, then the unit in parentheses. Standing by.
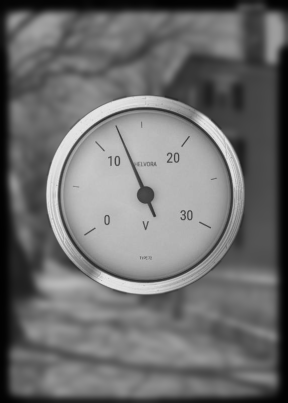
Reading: 12.5 (V)
